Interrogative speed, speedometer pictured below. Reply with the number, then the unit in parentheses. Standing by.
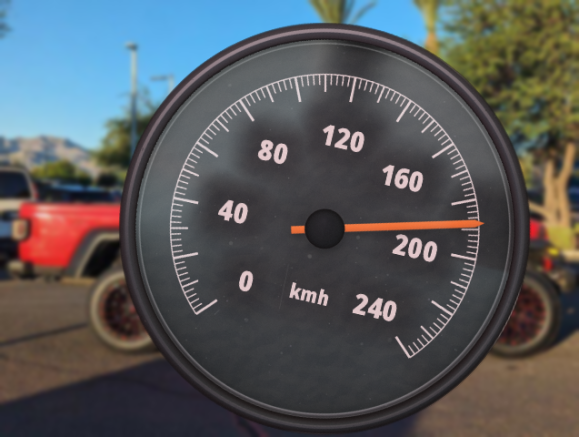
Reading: 188 (km/h)
